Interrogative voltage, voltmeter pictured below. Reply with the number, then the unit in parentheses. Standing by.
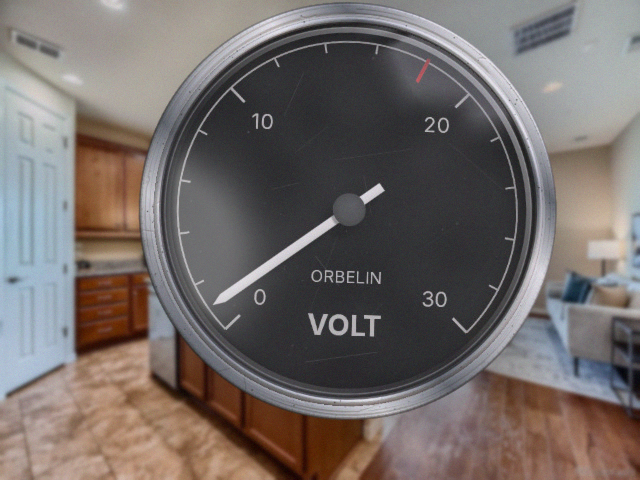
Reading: 1 (V)
